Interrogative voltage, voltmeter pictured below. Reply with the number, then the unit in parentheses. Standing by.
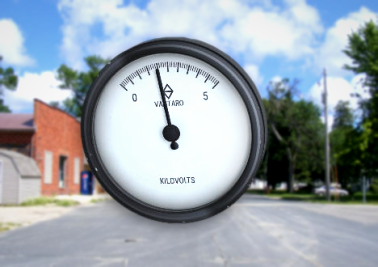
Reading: 2 (kV)
